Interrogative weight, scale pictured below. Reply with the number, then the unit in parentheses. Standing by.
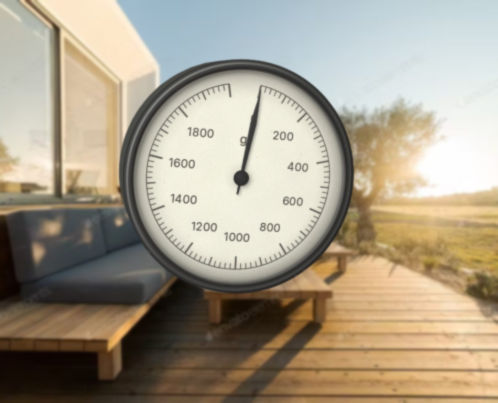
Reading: 0 (g)
